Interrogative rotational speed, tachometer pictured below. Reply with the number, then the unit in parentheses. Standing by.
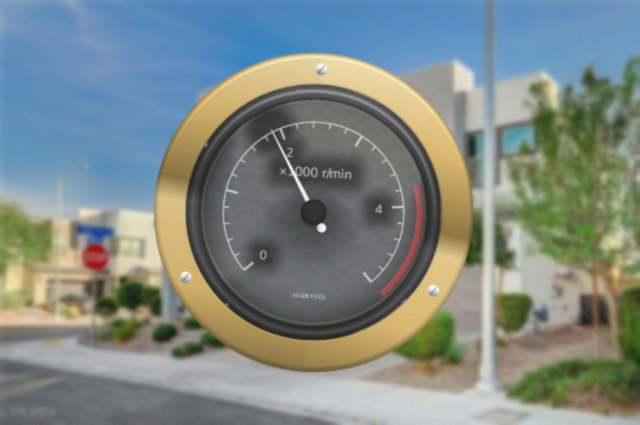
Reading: 1900 (rpm)
